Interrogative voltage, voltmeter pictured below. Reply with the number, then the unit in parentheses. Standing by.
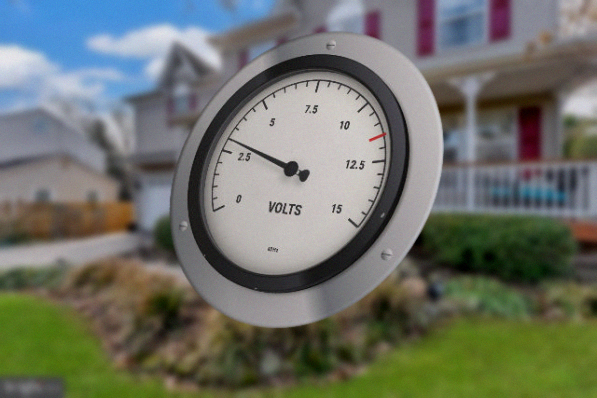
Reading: 3 (V)
